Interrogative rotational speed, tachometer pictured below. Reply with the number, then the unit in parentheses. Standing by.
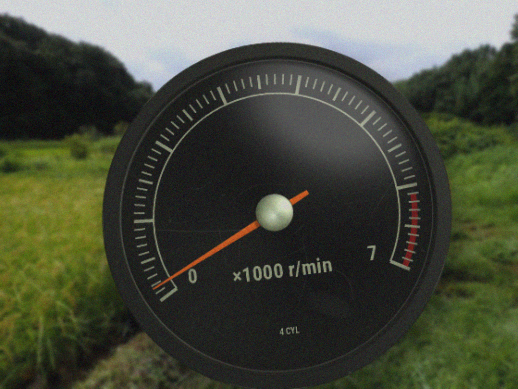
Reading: 150 (rpm)
